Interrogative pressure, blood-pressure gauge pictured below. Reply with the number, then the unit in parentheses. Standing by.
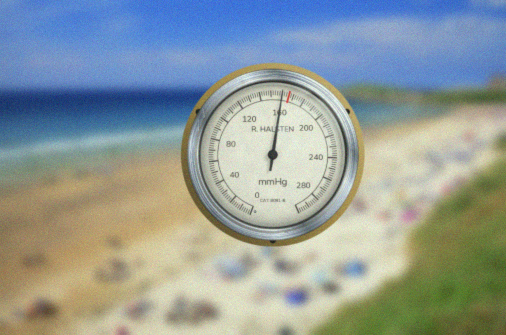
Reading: 160 (mmHg)
